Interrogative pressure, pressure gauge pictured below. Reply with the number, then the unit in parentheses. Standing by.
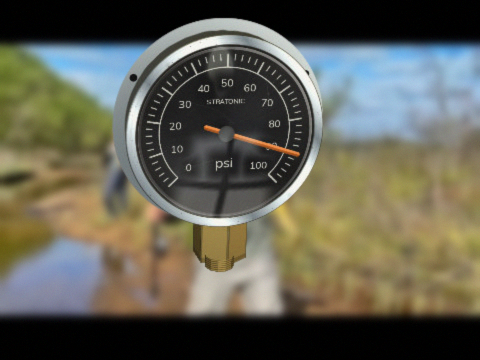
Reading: 90 (psi)
